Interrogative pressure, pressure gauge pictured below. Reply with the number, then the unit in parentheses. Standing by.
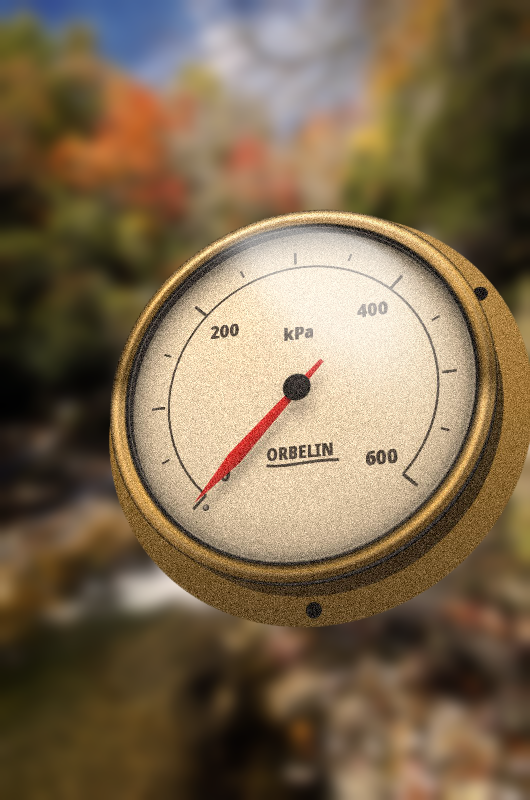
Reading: 0 (kPa)
